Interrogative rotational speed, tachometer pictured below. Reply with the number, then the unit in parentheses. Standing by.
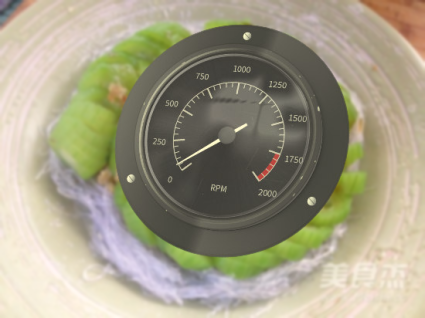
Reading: 50 (rpm)
